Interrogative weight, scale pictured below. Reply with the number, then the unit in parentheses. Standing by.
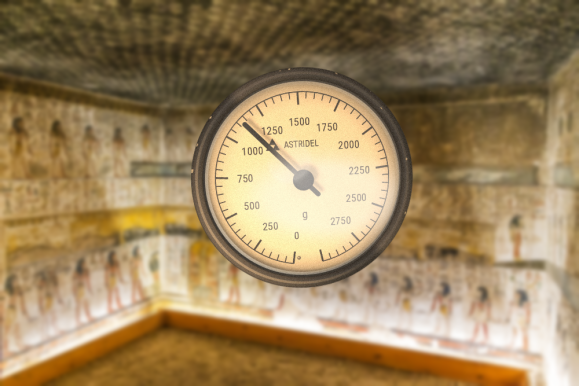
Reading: 1125 (g)
